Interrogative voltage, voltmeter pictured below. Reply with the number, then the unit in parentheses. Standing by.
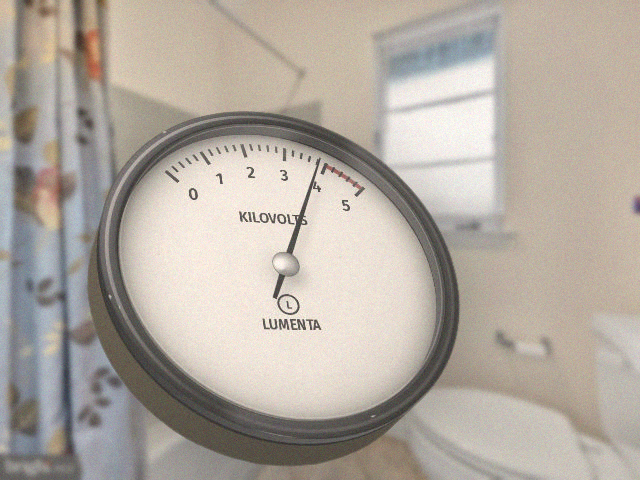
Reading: 3.8 (kV)
